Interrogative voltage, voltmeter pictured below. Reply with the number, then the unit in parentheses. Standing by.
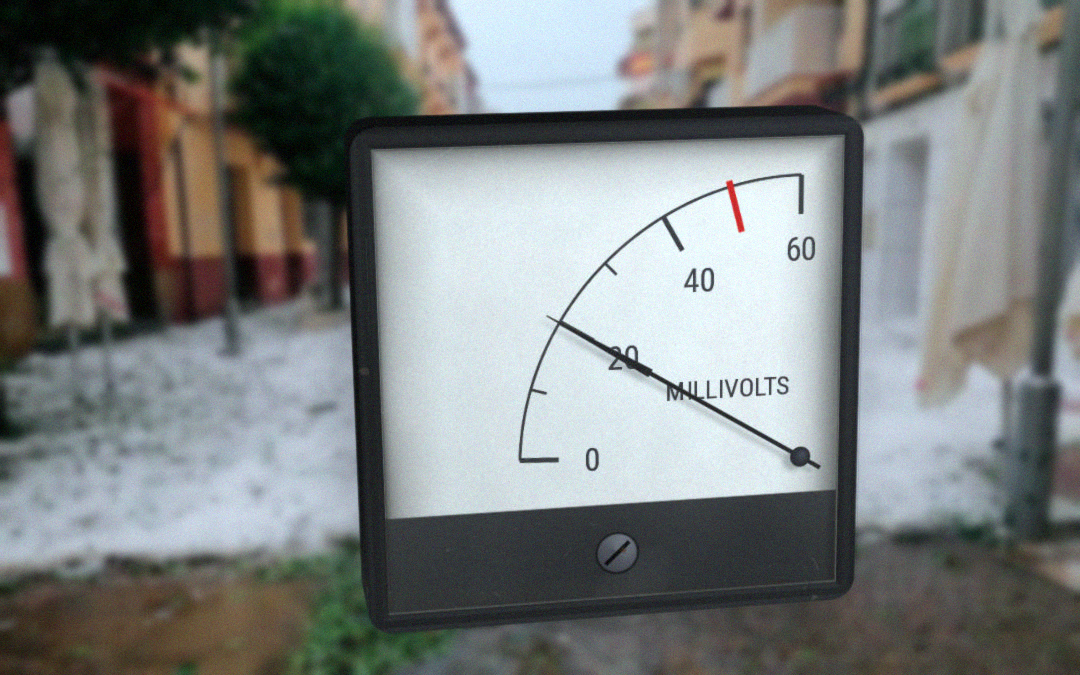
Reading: 20 (mV)
